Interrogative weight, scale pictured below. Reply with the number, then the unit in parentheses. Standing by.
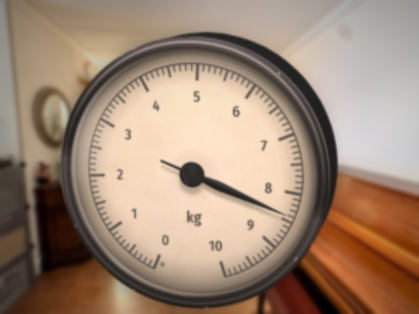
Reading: 8.4 (kg)
